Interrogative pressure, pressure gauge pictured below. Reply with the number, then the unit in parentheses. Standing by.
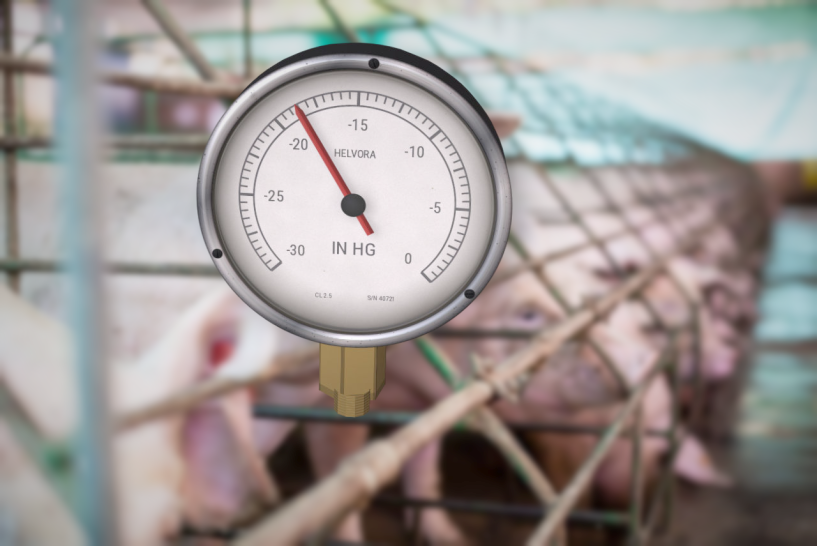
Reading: -18.5 (inHg)
